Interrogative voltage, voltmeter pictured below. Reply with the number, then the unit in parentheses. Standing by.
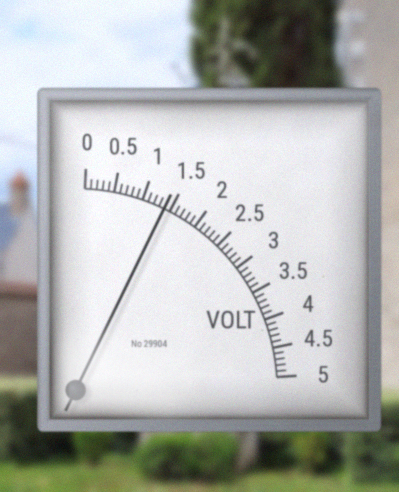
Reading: 1.4 (V)
